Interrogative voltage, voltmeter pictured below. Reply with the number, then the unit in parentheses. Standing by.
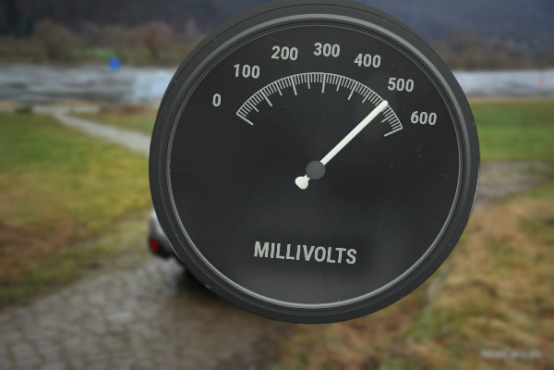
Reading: 500 (mV)
